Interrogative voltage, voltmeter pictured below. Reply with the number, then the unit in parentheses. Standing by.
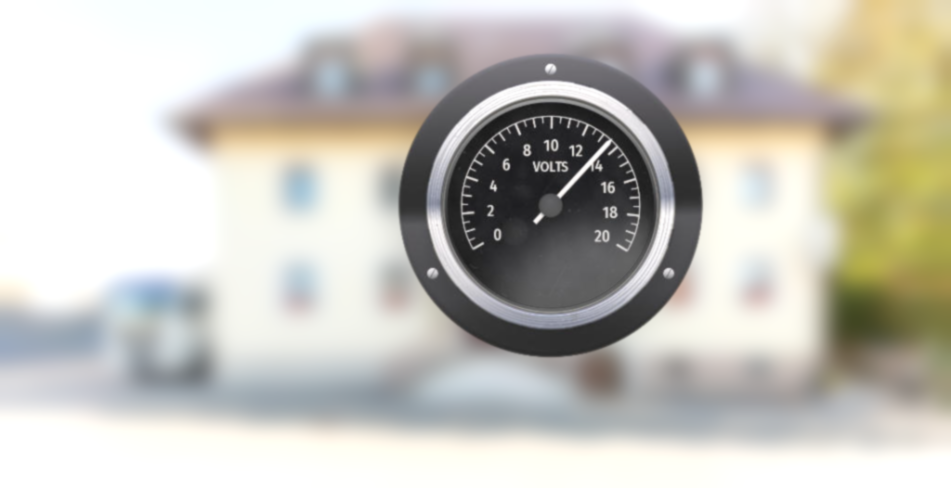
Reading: 13.5 (V)
